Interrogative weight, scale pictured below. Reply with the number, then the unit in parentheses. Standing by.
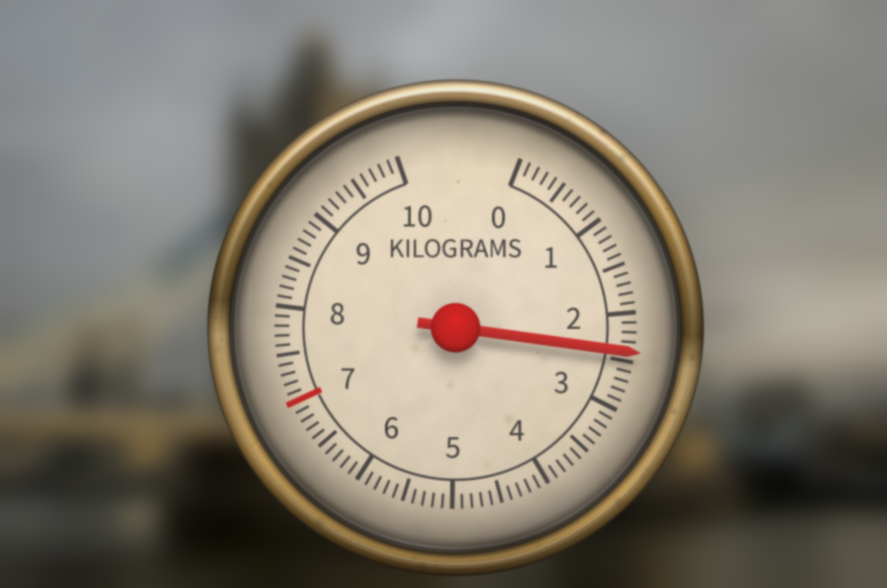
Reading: 2.4 (kg)
